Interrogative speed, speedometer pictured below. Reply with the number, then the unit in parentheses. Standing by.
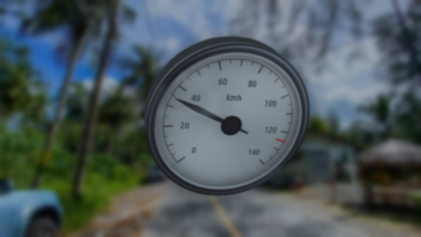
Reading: 35 (km/h)
